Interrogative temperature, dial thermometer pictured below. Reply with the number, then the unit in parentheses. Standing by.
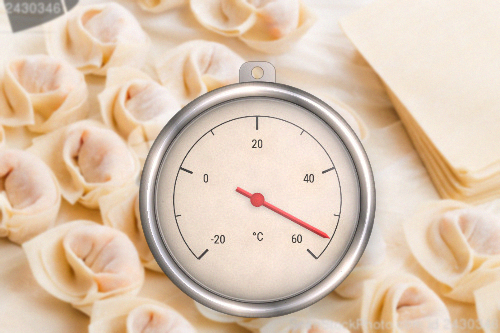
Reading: 55 (°C)
